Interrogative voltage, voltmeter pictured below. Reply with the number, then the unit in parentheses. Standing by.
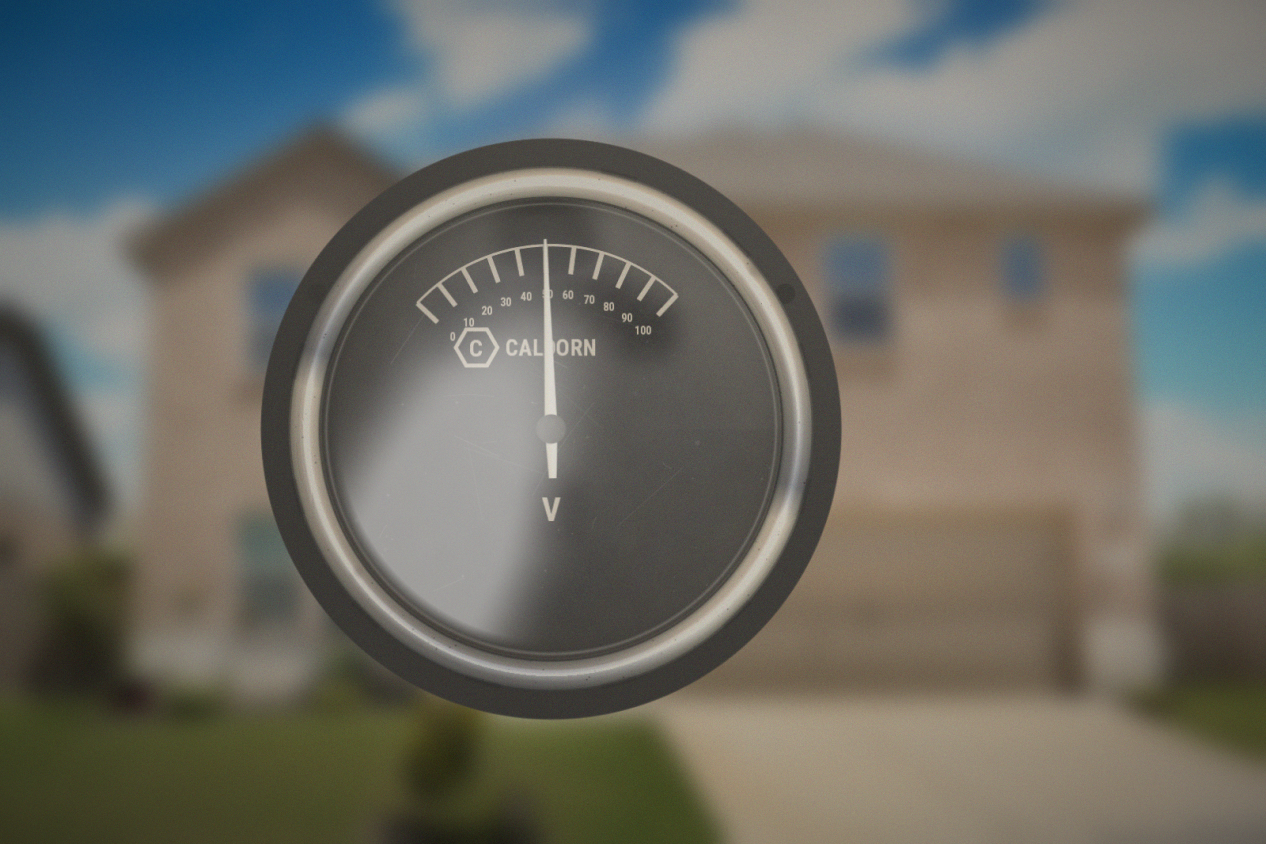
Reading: 50 (V)
